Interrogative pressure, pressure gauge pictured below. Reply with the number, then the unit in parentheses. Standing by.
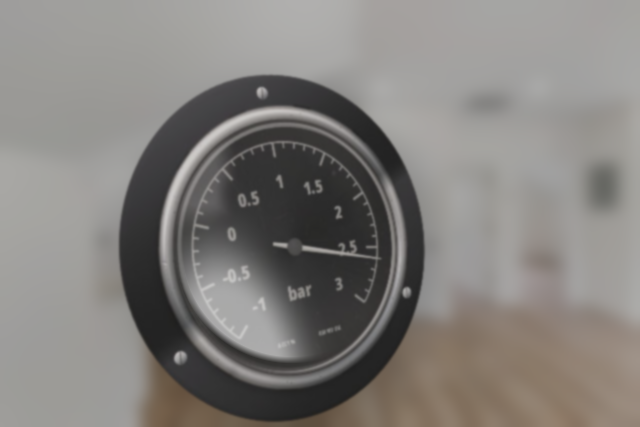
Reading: 2.6 (bar)
